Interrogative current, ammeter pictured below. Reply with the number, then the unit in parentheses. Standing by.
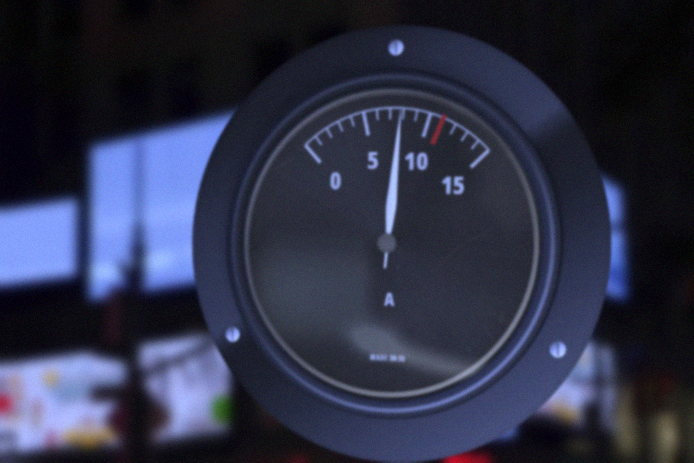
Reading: 8 (A)
